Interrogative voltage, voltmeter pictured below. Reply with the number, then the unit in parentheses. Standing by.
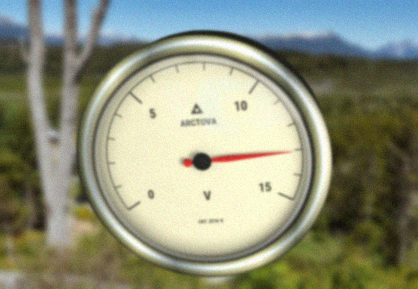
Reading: 13 (V)
